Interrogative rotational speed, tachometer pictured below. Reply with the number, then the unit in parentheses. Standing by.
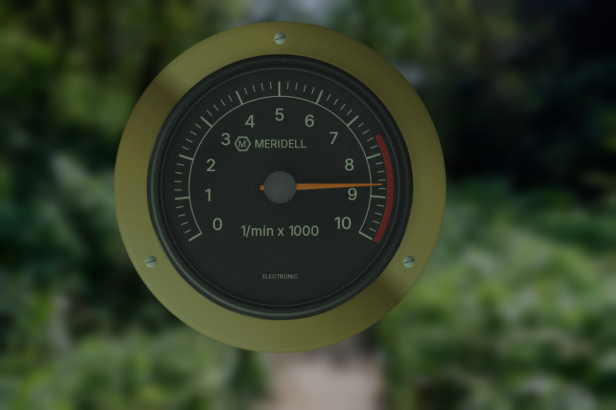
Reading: 8700 (rpm)
